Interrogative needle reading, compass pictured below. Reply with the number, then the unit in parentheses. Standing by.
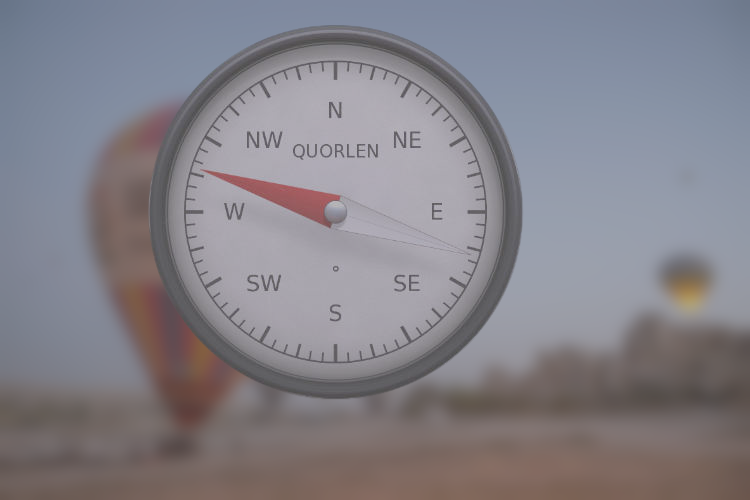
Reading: 287.5 (°)
